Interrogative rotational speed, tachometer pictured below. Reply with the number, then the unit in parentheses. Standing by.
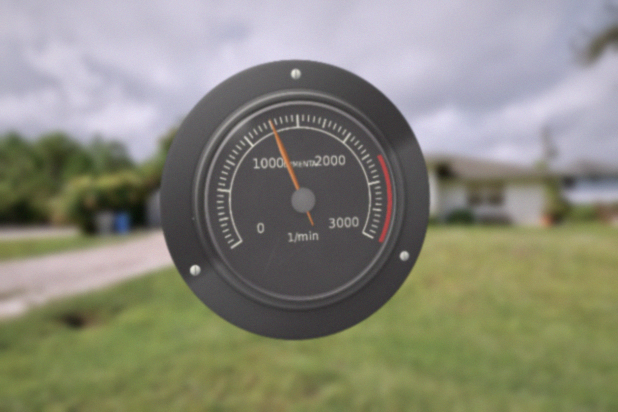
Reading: 1250 (rpm)
